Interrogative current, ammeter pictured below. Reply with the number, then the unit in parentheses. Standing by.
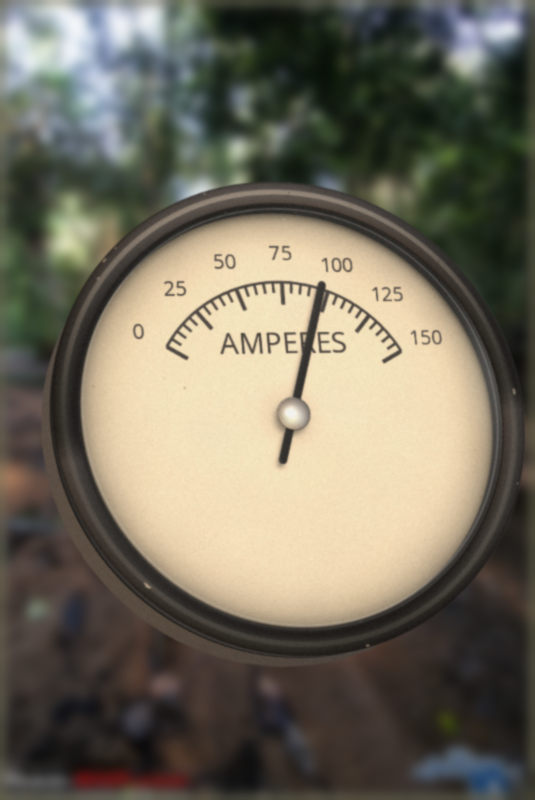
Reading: 95 (A)
